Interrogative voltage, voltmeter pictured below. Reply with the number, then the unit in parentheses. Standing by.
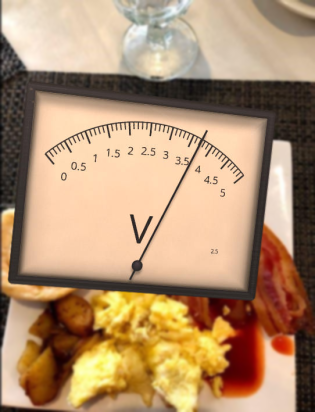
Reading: 3.7 (V)
